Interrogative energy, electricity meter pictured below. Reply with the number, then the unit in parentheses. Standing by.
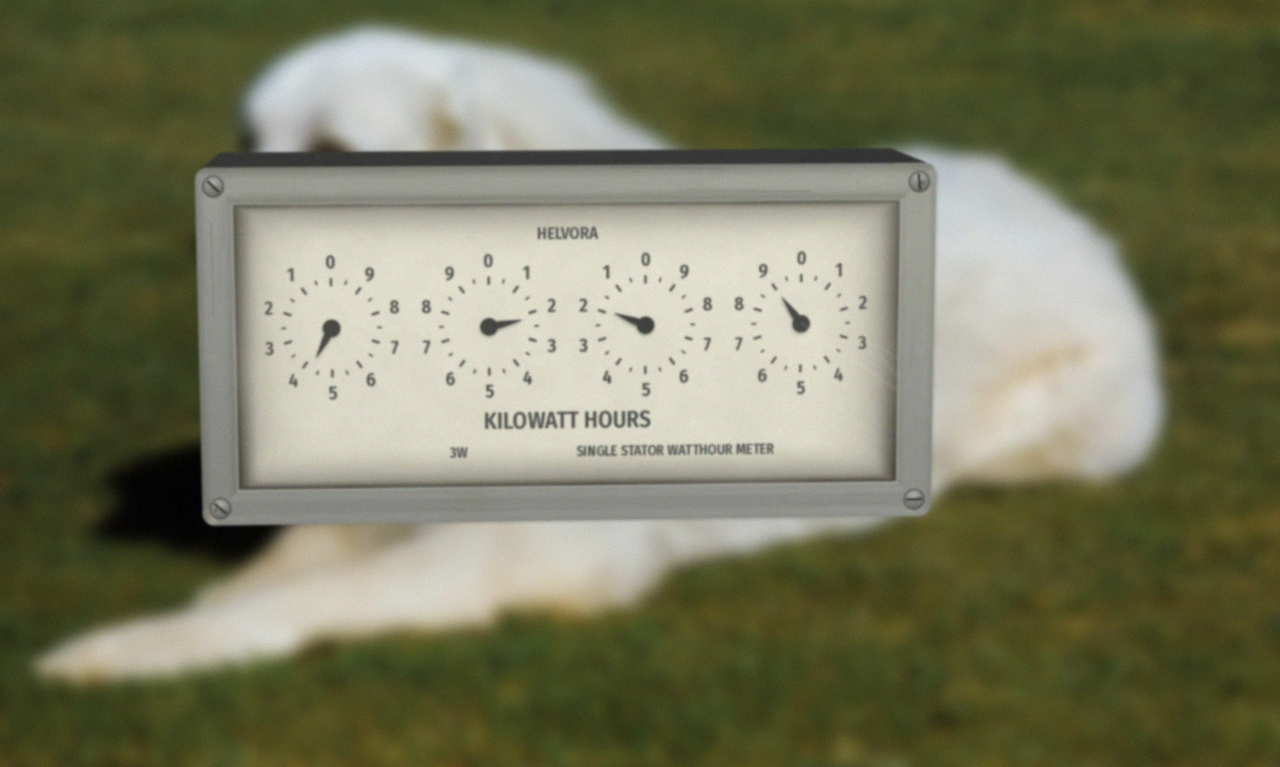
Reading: 4219 (kWh)
